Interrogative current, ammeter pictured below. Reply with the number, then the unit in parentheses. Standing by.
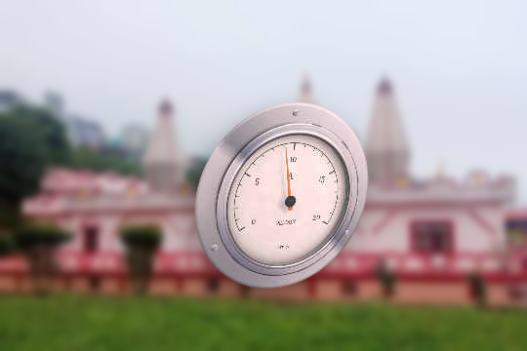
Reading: 9 (A)
